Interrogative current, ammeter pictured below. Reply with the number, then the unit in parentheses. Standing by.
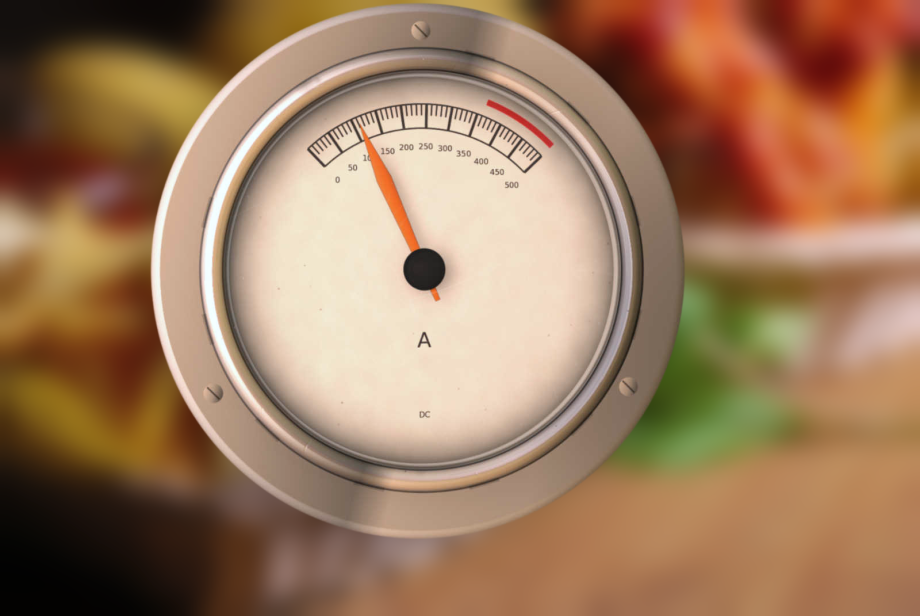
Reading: 110 (A)
